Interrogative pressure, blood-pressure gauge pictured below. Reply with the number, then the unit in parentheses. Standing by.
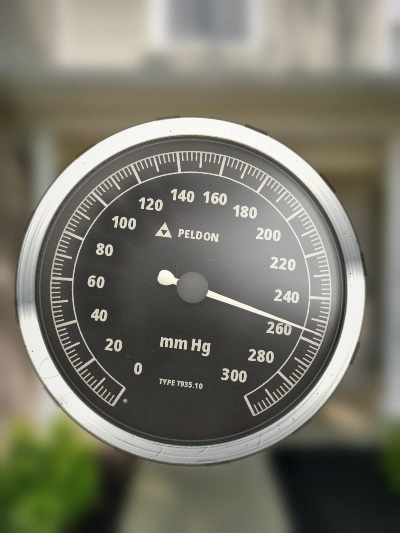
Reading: 256 (mmHg)
